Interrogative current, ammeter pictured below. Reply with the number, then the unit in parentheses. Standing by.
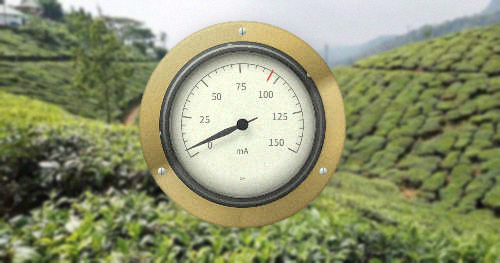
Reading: 5 (mA)
